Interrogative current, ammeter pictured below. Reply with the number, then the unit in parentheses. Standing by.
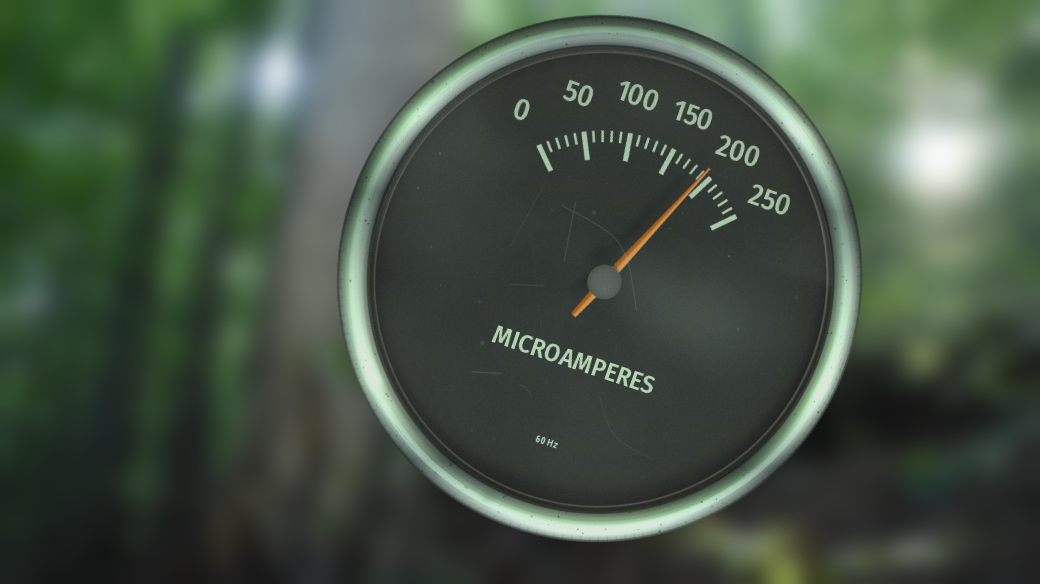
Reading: 190 (µA)
